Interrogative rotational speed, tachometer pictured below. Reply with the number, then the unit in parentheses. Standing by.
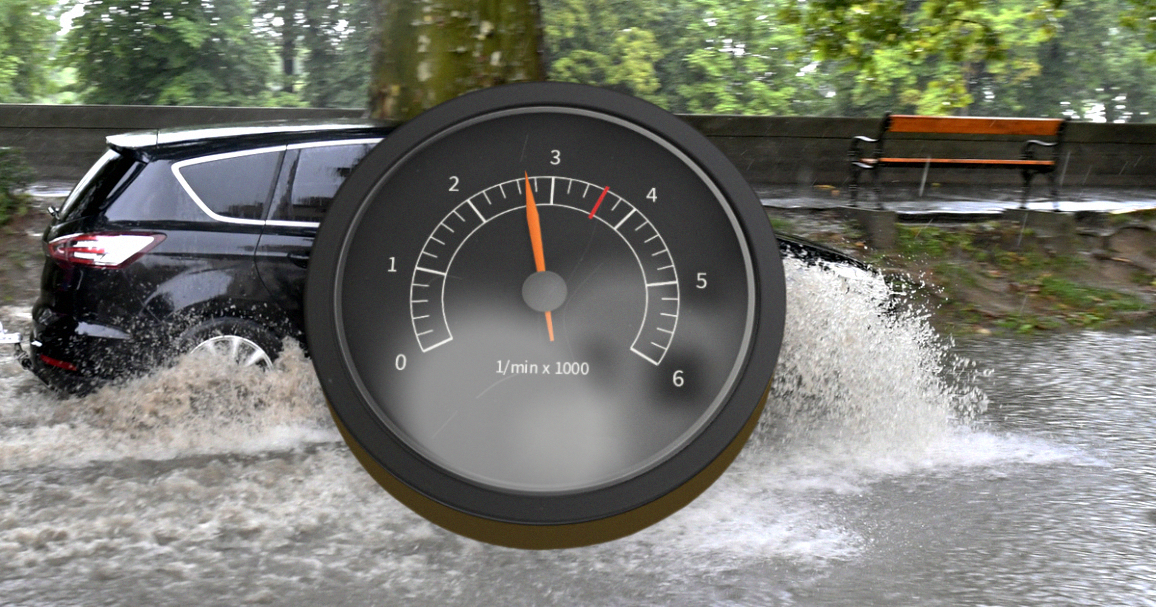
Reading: 2700 (rpm)
